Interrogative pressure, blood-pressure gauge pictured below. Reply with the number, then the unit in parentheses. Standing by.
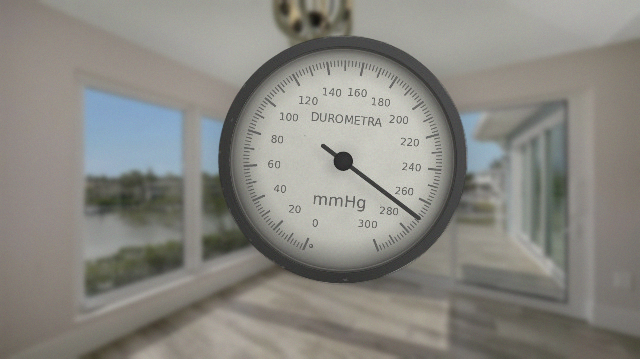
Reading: 270 (mmHg)
